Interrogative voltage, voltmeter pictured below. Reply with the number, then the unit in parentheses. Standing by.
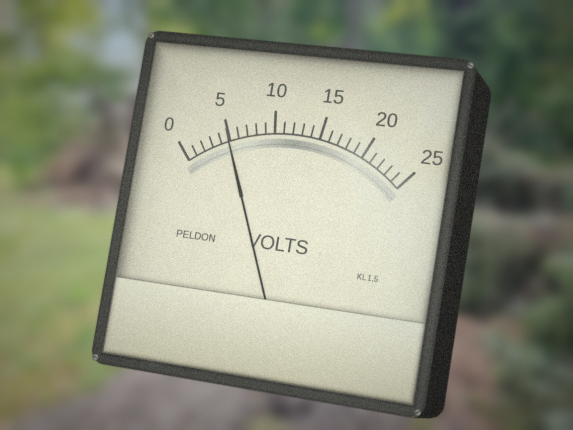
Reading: 5 (V)
